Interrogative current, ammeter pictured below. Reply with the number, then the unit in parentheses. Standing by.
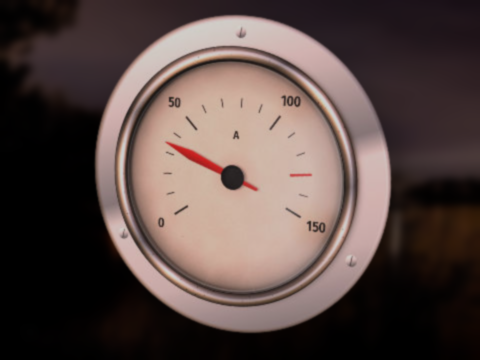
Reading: 35 (A)
